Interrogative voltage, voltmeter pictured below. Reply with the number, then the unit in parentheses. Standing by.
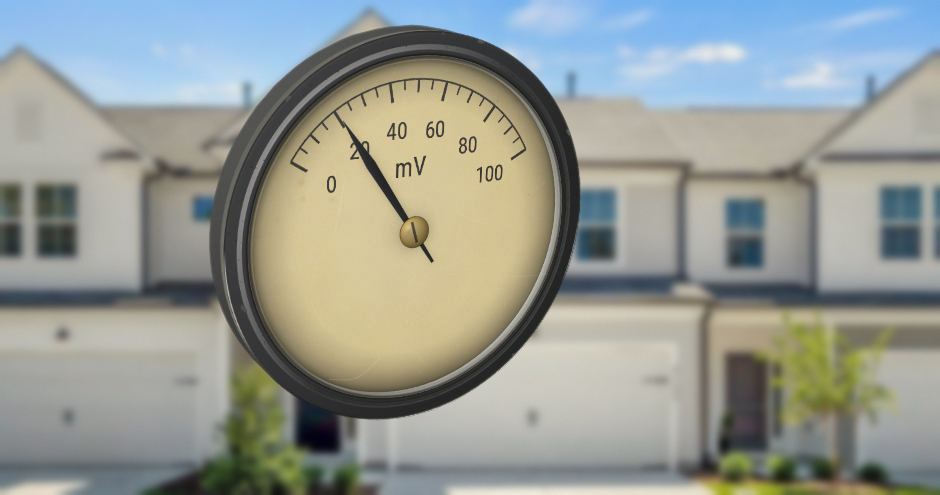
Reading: 20 (mV)
